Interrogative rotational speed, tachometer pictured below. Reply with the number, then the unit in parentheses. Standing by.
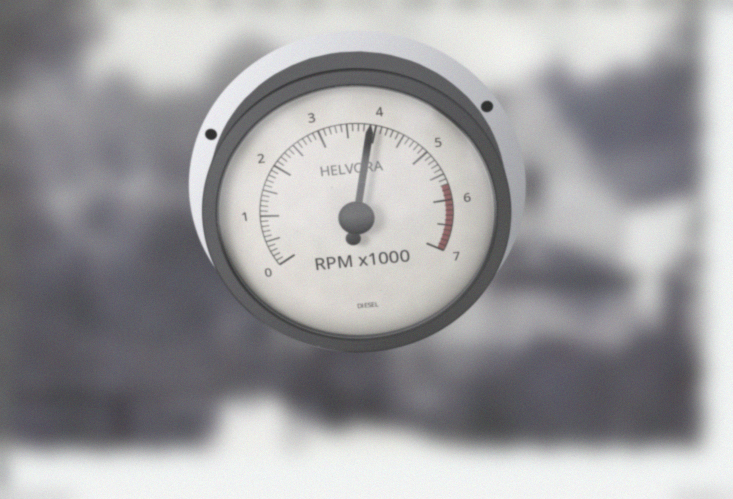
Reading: 3900 (rpm)
